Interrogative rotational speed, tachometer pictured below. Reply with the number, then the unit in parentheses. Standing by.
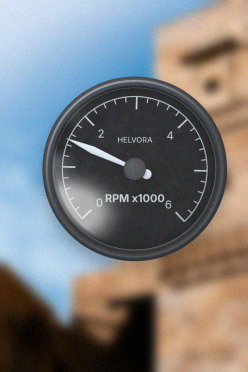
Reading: 1500 (rpm)
